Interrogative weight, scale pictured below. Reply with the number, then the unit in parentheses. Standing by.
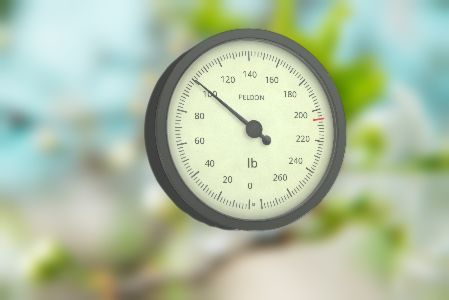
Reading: 100 (lb)
